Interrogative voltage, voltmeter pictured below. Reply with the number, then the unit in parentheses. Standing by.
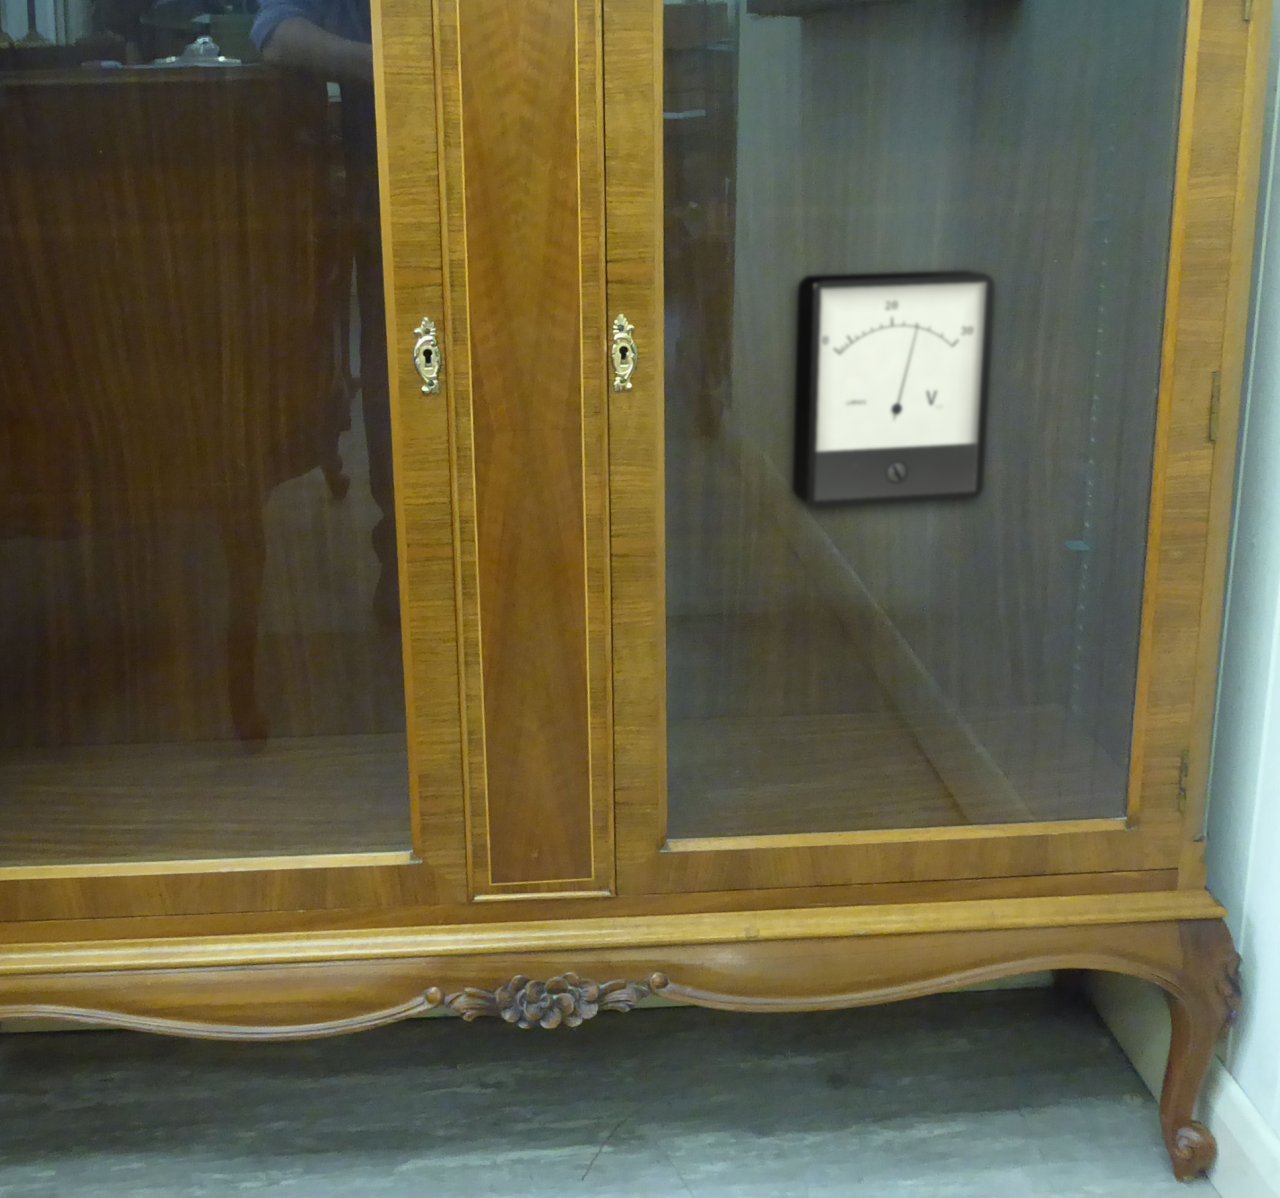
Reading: 24 (V)
